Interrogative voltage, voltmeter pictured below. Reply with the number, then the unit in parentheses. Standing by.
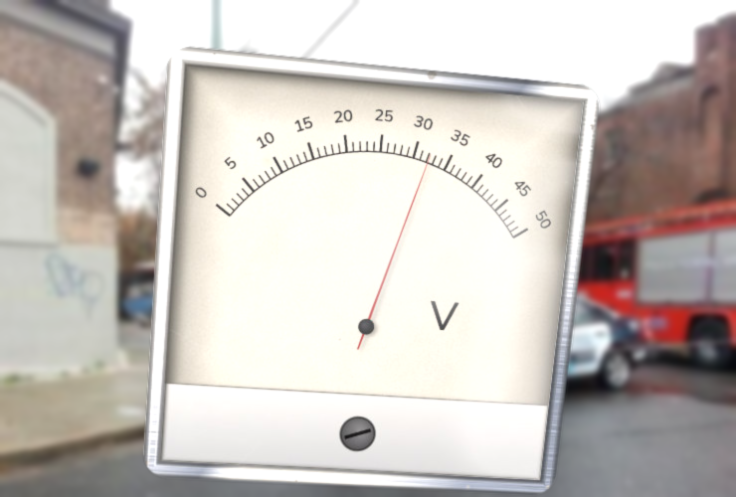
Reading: 32 (V)
